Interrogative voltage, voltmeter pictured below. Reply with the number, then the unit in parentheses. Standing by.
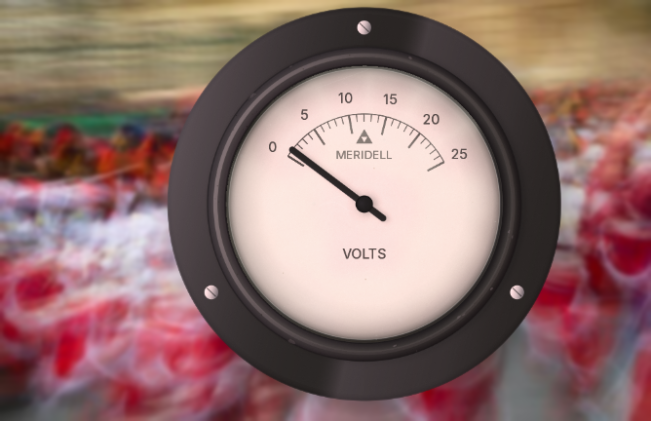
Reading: 1 (V)
